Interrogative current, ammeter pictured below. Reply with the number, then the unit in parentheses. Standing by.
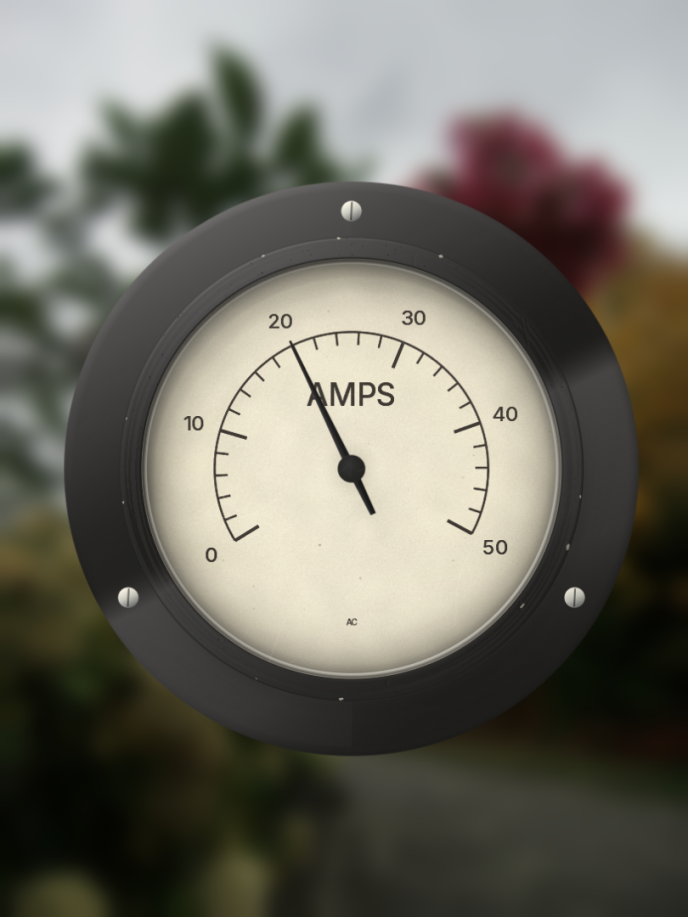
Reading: 20 (A)
